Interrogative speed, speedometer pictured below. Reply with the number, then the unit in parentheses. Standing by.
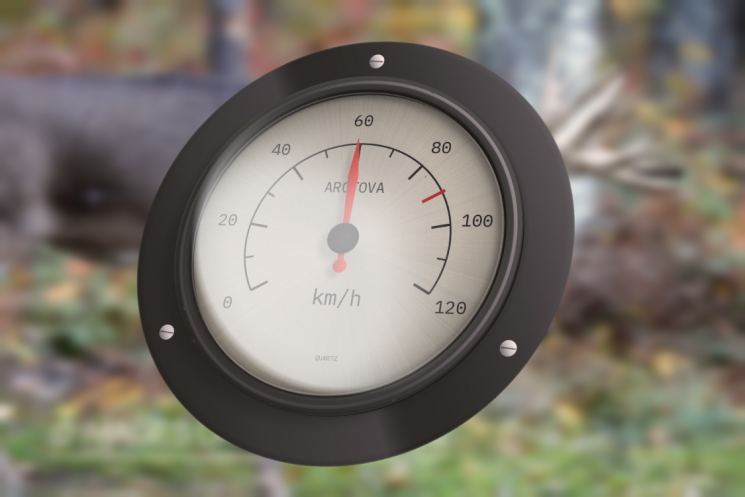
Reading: 60 (km/h)
